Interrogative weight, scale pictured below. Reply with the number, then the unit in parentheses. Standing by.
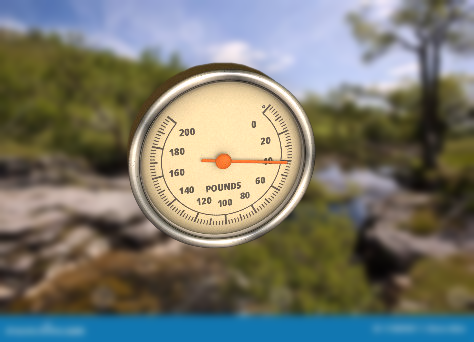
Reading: 40 (lb)
